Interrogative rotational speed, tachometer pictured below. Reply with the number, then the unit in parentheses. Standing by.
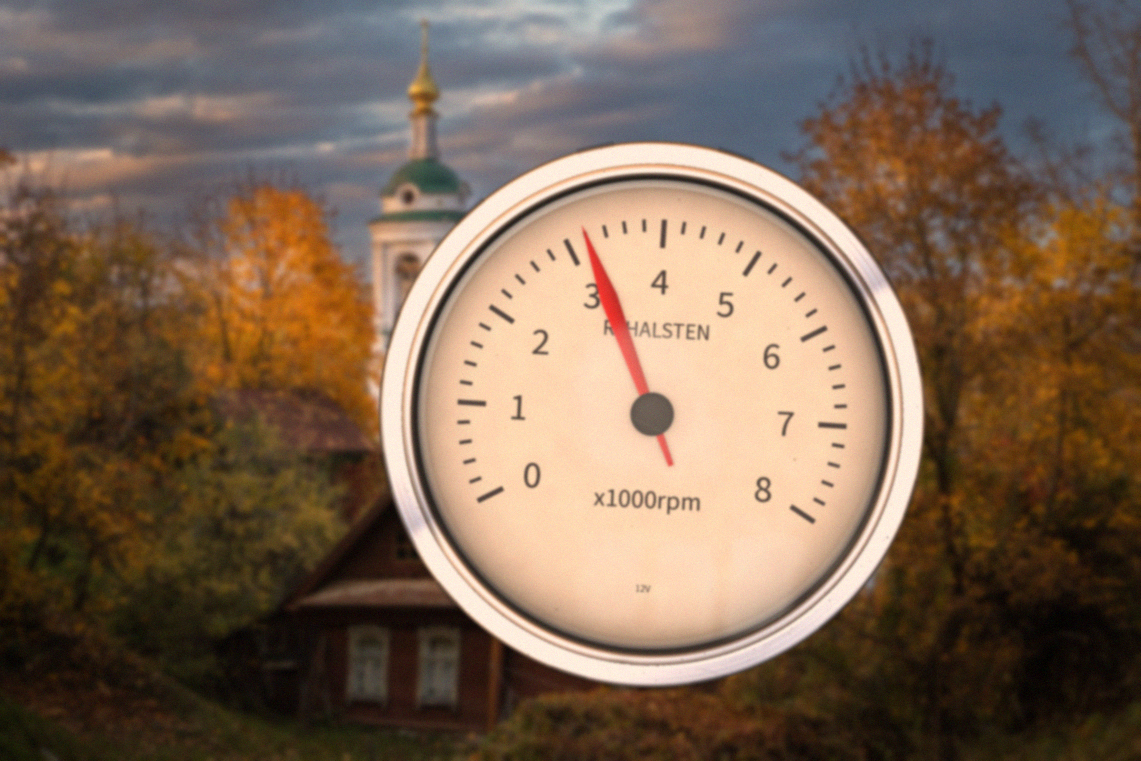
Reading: 3200 (rpm)
